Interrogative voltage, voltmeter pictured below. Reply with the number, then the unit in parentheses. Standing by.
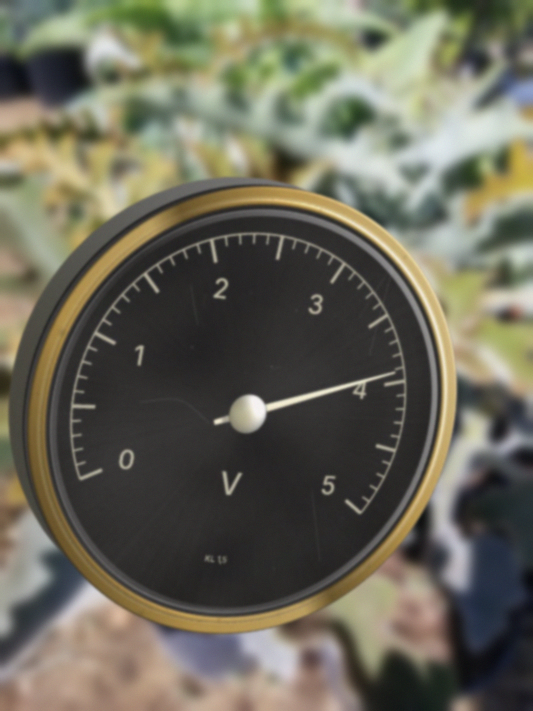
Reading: 3.9 (V)
